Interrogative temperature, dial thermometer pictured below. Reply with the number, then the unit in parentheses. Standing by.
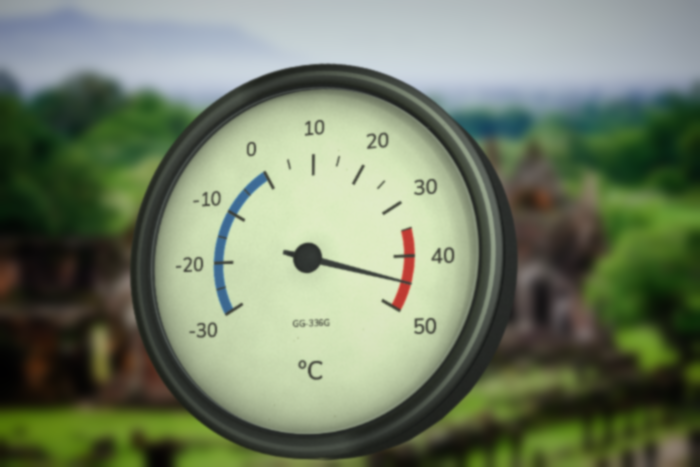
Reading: 45 (°C)
